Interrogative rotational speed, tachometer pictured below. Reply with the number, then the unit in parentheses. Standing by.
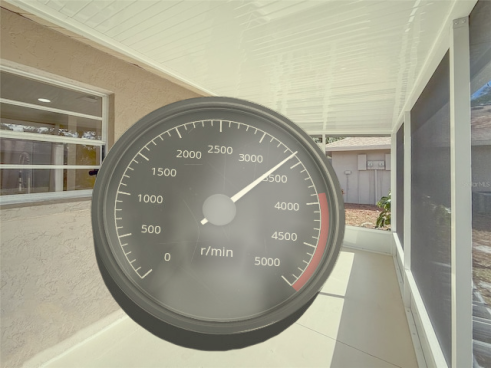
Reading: 3400 (rpm)
